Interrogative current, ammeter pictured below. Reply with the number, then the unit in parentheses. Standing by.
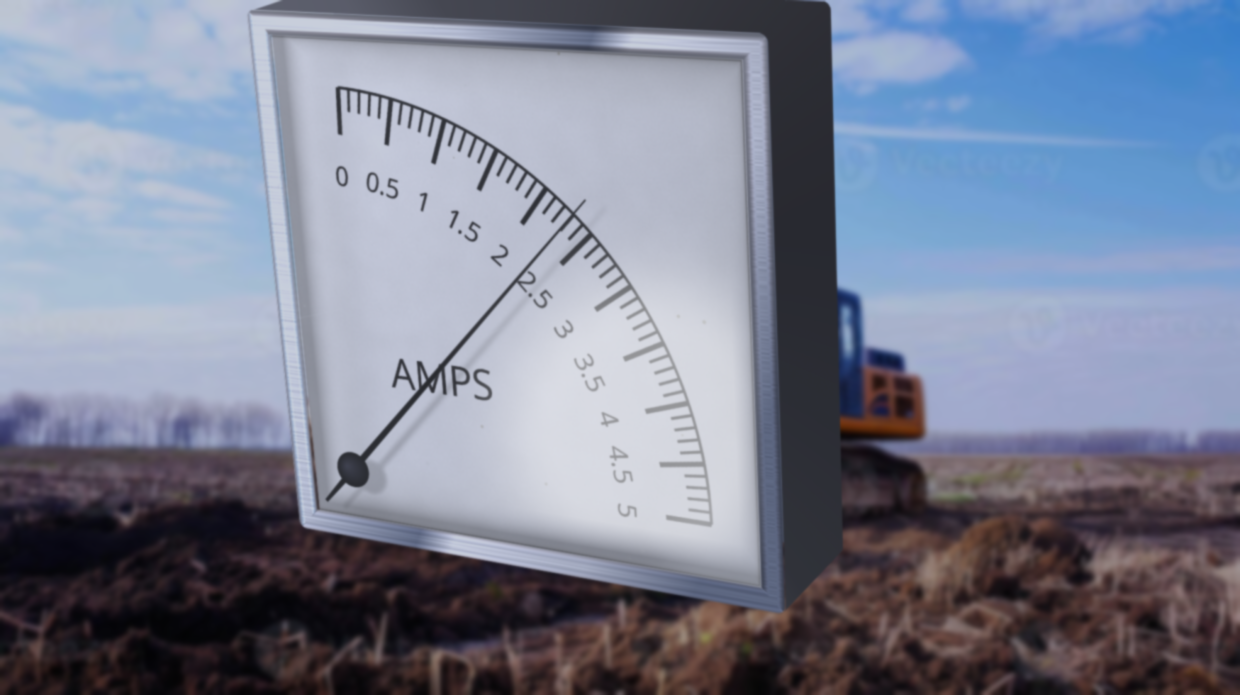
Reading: 2.3 (A)
